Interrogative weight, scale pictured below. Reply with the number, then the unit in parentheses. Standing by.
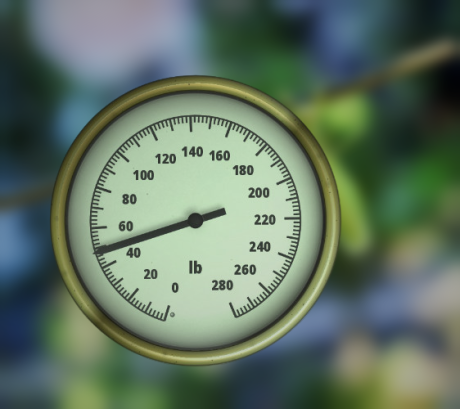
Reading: 48 (lb)
